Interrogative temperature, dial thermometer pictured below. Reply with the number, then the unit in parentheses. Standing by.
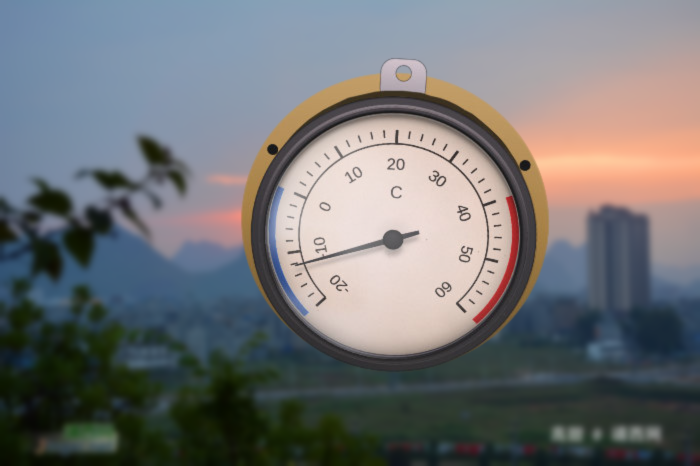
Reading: -12 (°C)
